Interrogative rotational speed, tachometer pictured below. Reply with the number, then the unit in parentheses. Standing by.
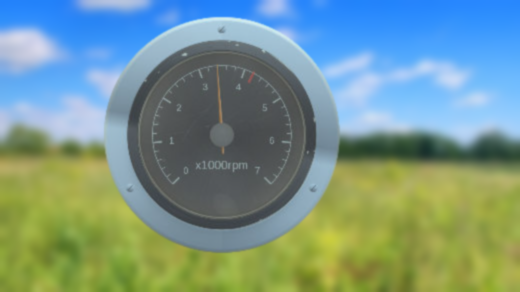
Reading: 3400 (rpm)
